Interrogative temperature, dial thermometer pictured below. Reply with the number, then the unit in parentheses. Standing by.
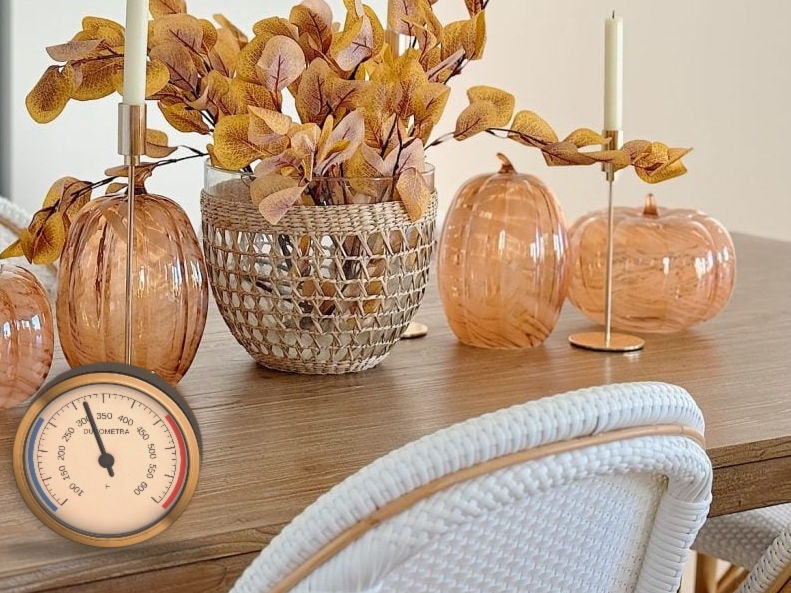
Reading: 320 (°F)
